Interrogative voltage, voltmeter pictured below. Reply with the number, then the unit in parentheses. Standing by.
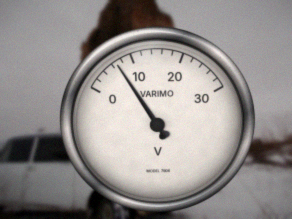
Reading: 7 (V)
